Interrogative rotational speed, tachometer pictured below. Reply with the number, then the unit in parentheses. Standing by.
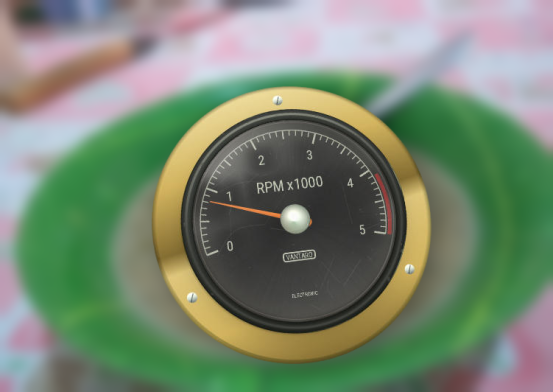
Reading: 800 (rpm)
